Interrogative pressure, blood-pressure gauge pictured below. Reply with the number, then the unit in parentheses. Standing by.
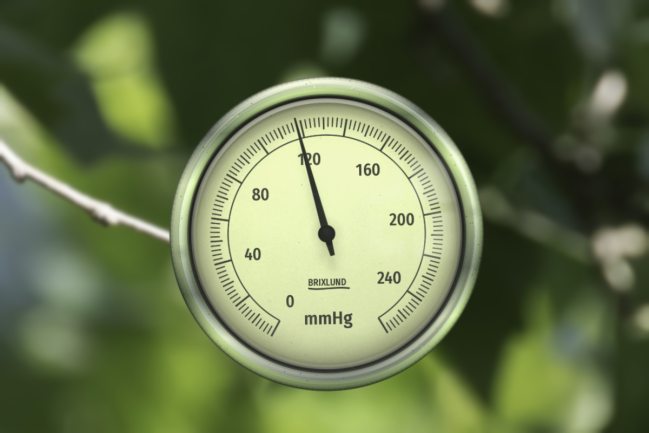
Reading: 118 (mmHg)
